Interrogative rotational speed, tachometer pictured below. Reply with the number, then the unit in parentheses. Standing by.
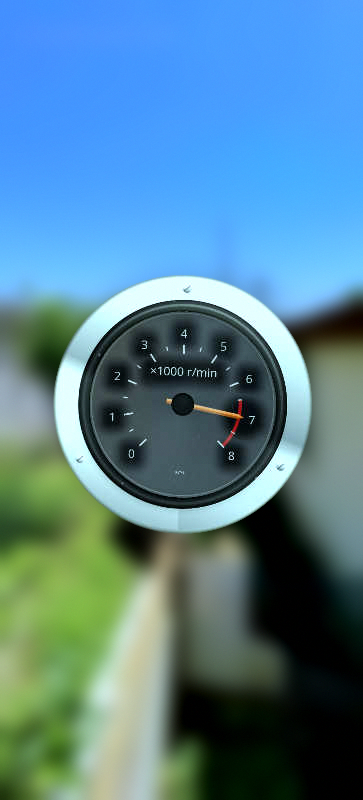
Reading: 7000 (rpm)
